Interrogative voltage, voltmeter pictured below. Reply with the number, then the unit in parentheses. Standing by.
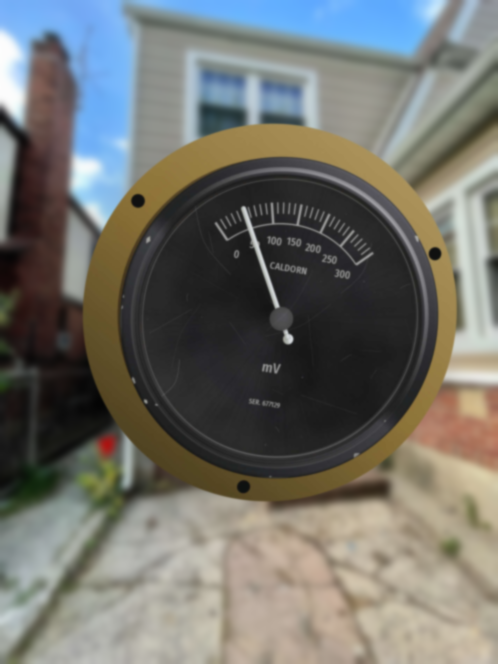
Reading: 50 (mV)
